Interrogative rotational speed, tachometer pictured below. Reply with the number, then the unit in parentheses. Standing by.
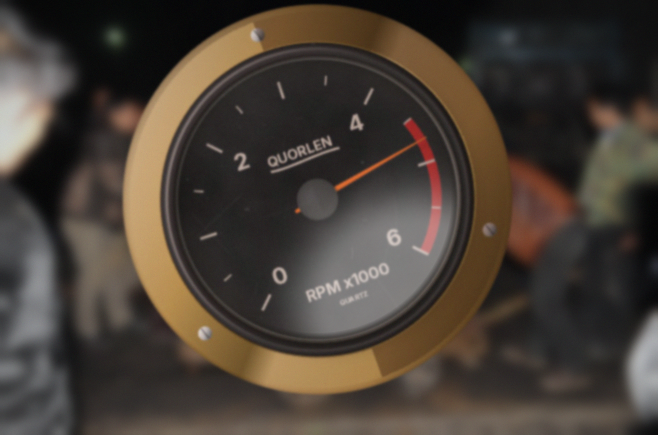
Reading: 4750 (rpm)
